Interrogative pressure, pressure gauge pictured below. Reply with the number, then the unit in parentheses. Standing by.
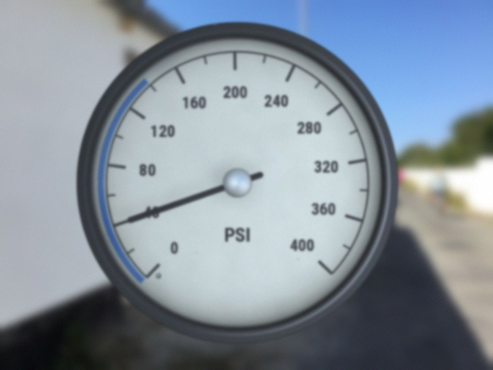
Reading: 40 (psi)
